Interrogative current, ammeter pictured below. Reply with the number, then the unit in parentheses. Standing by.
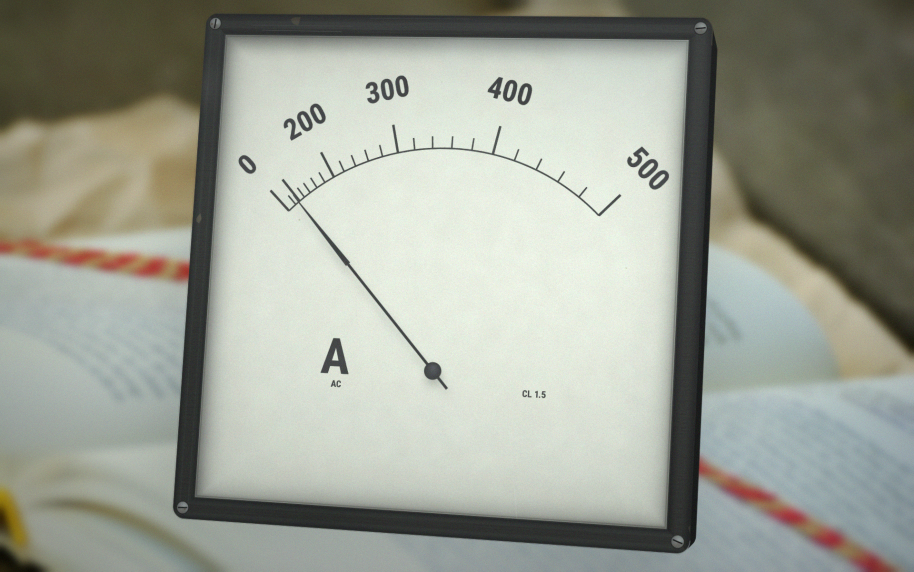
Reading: 100 (A)
